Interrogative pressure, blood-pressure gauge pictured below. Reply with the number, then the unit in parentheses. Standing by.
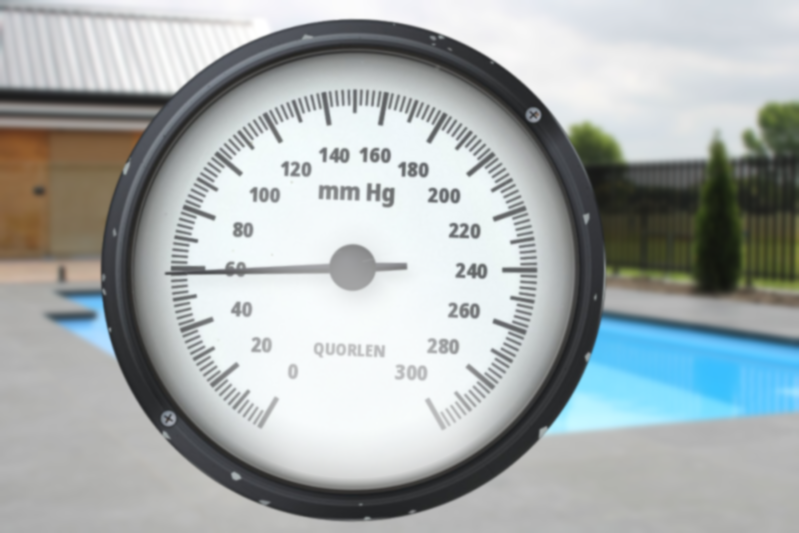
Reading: 58 (mmHg)
